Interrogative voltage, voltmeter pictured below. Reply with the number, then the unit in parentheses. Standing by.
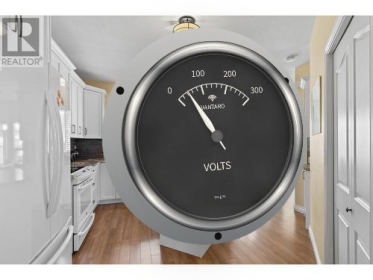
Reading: 40 (V)
